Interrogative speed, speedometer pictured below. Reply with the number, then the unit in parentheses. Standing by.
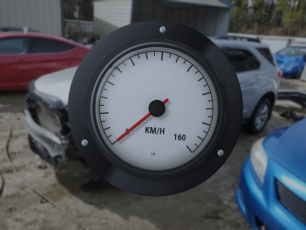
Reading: 0 (km/h)
